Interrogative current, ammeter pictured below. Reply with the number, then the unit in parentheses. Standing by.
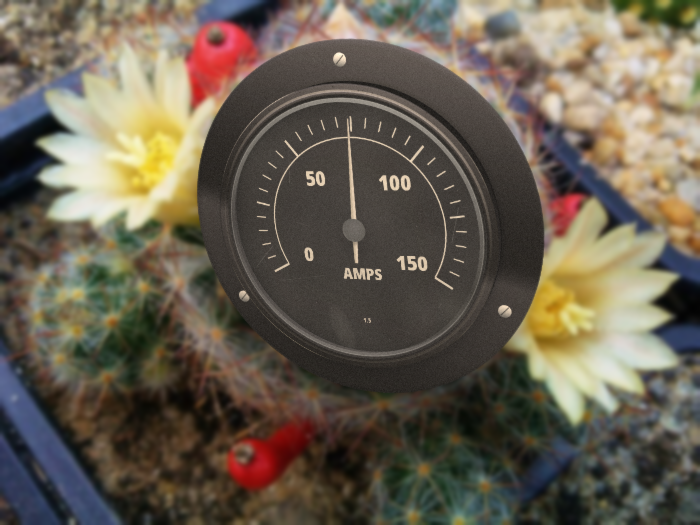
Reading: 75 (A)
